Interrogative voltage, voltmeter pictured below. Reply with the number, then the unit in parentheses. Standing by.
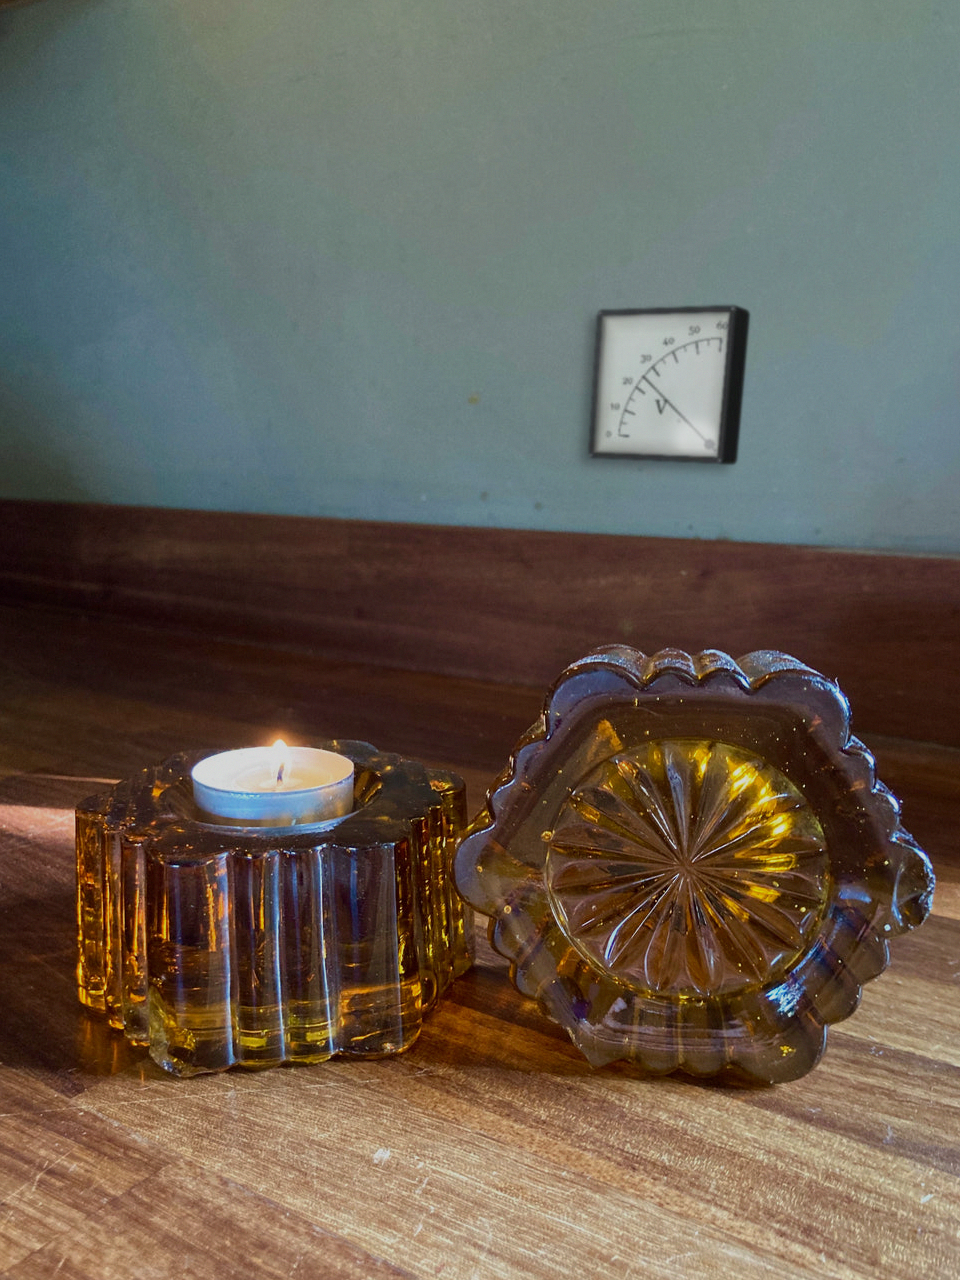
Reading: 25 (V)
